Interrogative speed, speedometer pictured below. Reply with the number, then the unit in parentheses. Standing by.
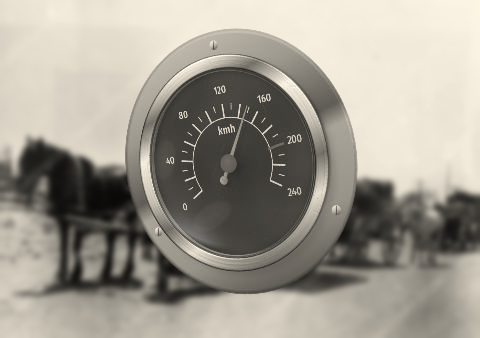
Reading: 150 (km/h)
